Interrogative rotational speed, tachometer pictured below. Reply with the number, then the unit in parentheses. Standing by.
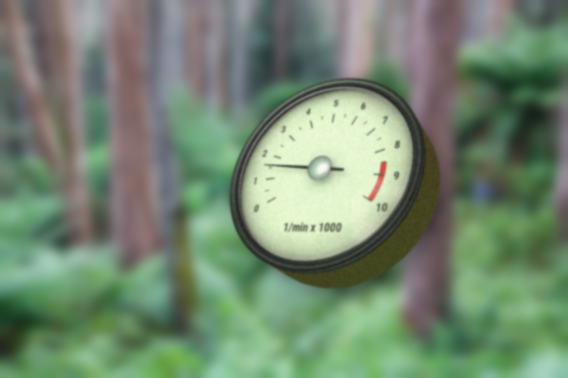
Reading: 1500 (rpm)
